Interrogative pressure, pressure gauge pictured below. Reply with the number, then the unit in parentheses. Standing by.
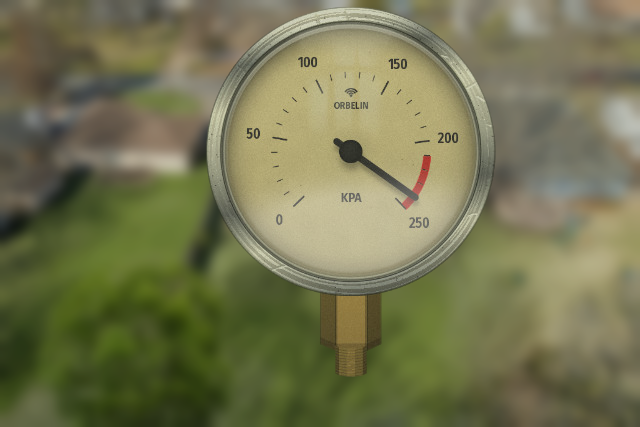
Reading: 240 (kPa)
